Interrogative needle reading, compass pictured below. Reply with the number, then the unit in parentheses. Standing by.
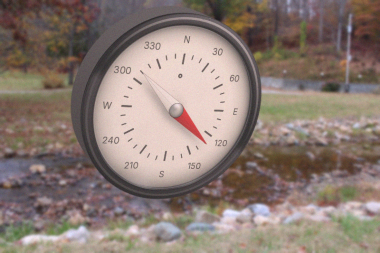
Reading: 130 (°)
